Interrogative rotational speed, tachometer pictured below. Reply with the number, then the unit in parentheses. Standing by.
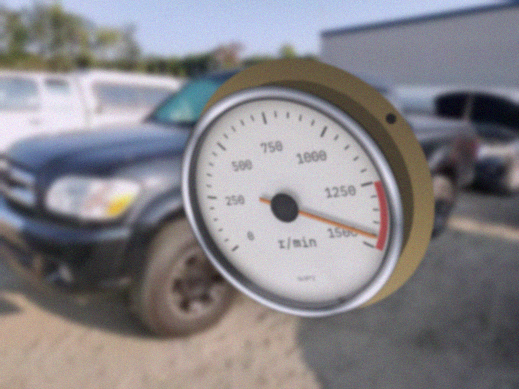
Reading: 1450 (rpm)
